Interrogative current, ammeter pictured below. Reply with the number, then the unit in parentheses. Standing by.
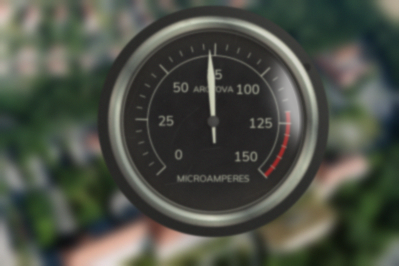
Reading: 72.5 (µA)
